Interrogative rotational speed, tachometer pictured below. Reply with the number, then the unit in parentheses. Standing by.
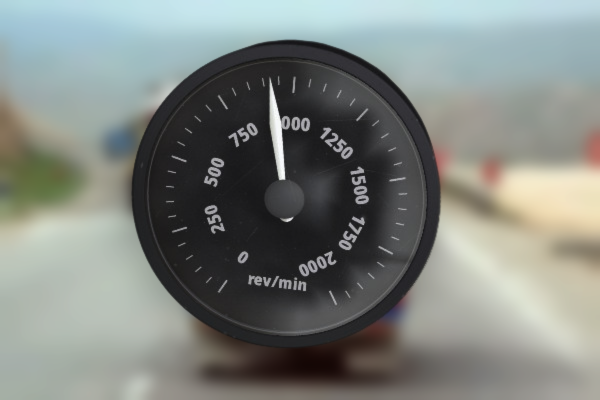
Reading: 925 (rpm)
